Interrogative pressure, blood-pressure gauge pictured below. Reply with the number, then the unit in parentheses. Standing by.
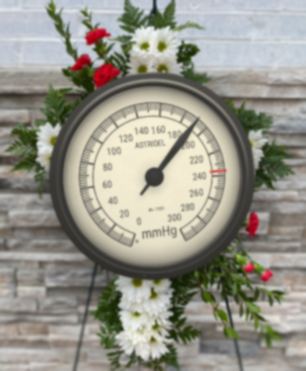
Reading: 190 (mmHg)
